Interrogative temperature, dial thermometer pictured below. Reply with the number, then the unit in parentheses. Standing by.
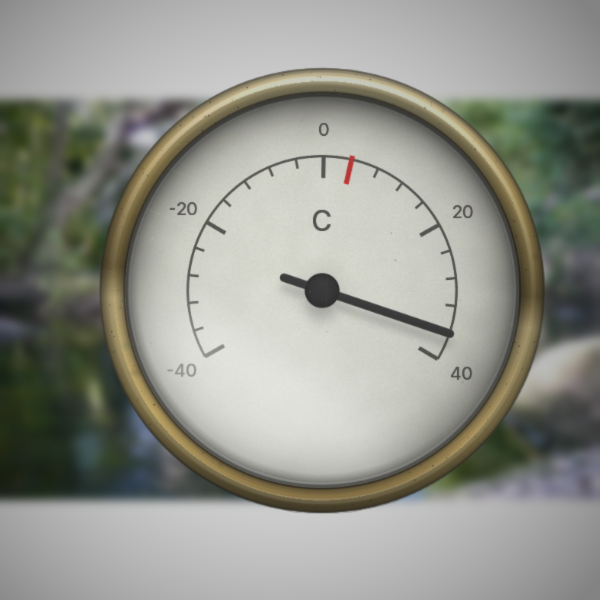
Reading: 36 (°C)
